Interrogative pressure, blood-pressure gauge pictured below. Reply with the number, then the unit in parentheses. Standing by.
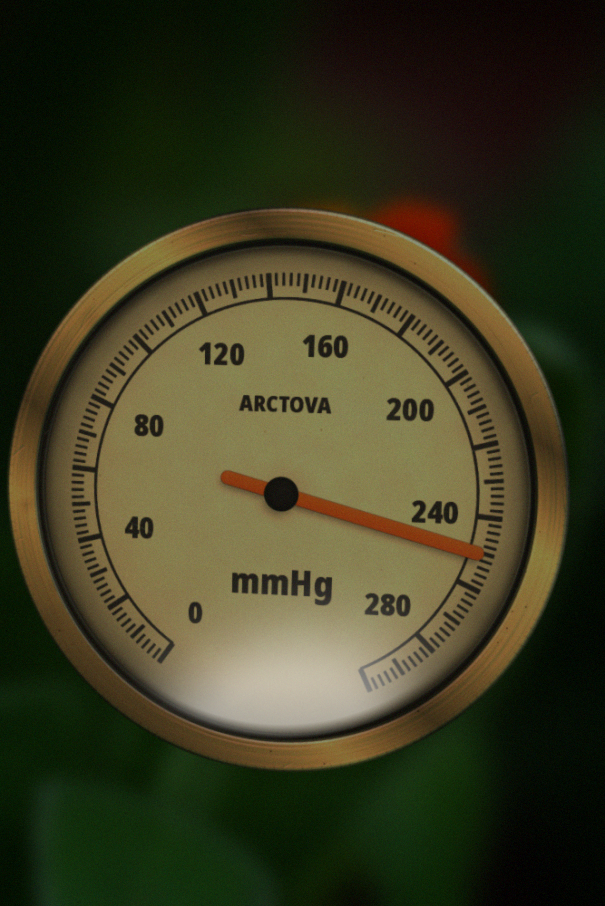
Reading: 250 (mmHg)
